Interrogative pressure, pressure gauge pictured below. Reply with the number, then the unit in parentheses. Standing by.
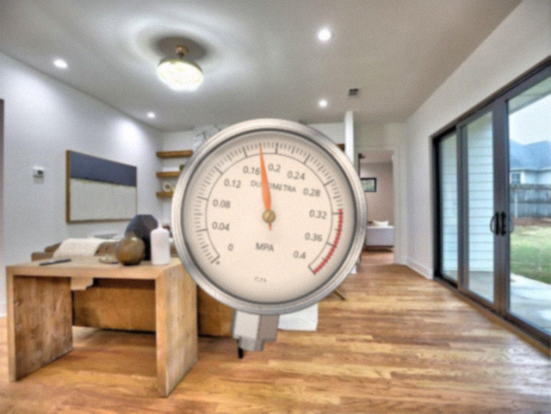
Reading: 0.18 (MPa)
